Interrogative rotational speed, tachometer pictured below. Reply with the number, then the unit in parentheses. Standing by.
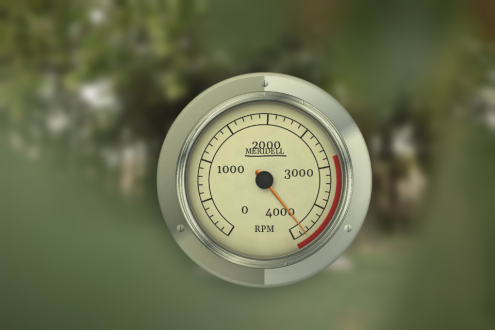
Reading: 3850 (rpm)
